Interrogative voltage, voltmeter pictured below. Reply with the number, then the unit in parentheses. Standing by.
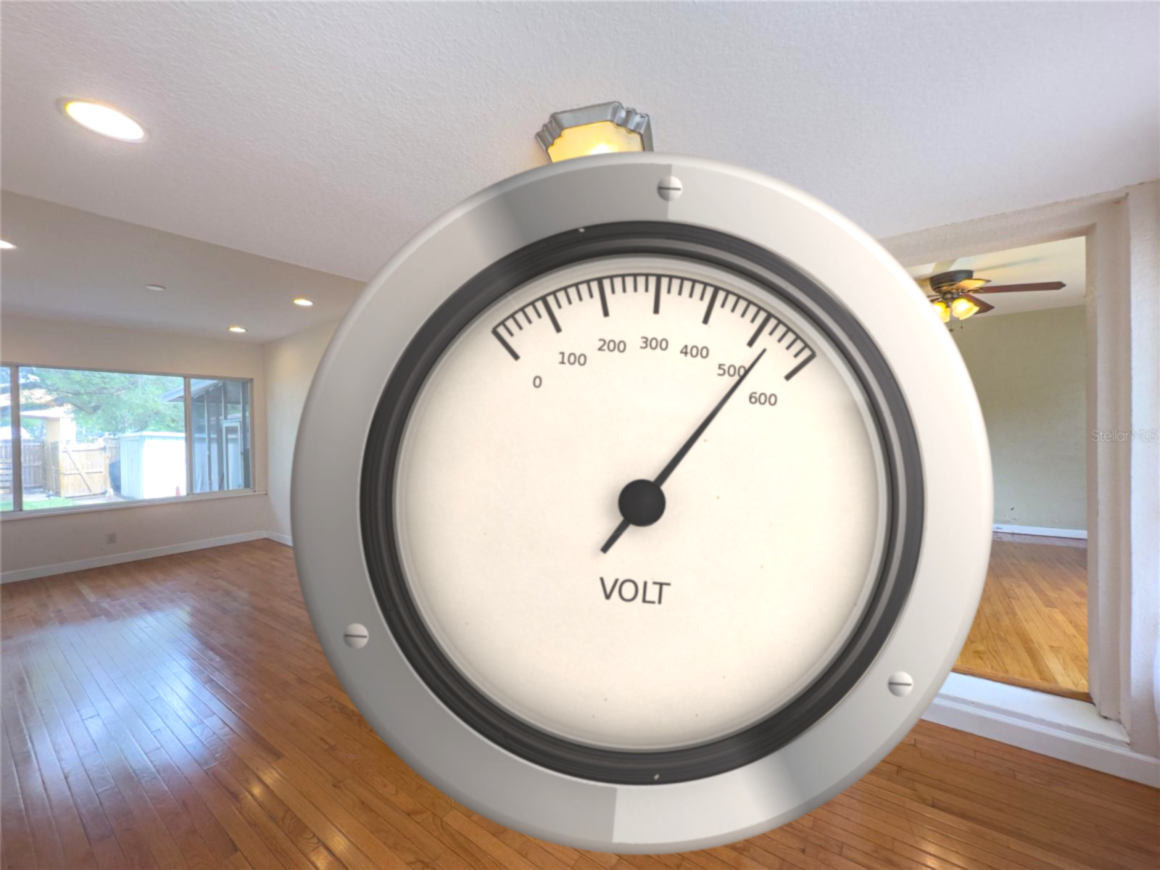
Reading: 530 (V)
